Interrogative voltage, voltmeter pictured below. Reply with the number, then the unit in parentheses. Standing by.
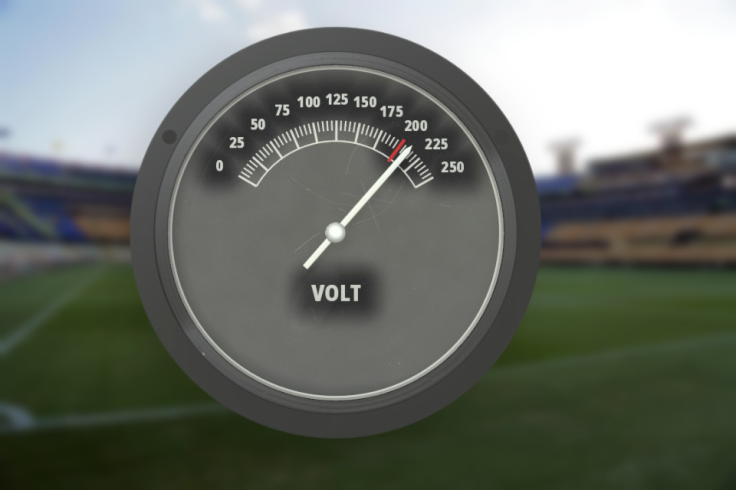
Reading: 210 (V)
